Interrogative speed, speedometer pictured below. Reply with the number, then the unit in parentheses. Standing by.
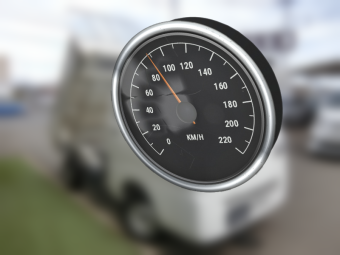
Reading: 90 (km/h)
